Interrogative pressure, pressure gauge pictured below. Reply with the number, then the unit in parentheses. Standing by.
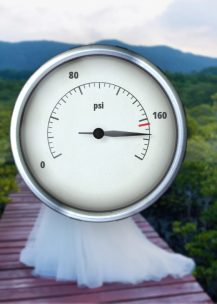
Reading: 175 (psi)
